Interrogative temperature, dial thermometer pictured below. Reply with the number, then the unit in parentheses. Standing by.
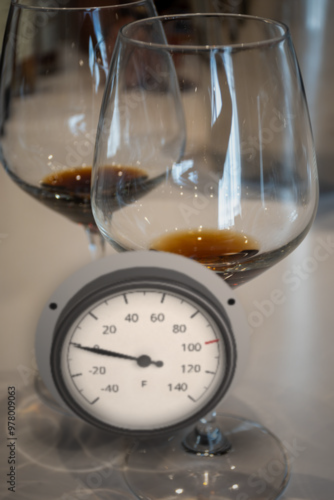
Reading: 0 (°F)
